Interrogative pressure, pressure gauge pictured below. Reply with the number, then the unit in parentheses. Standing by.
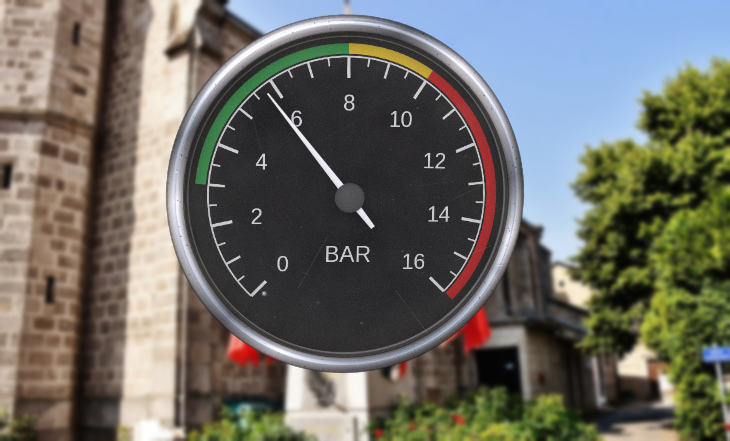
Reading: 5.75 (bar)
